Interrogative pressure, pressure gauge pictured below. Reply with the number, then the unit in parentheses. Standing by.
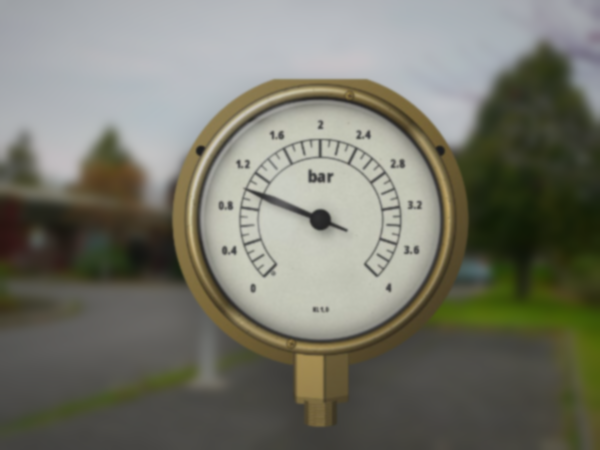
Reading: 1 (bar)
